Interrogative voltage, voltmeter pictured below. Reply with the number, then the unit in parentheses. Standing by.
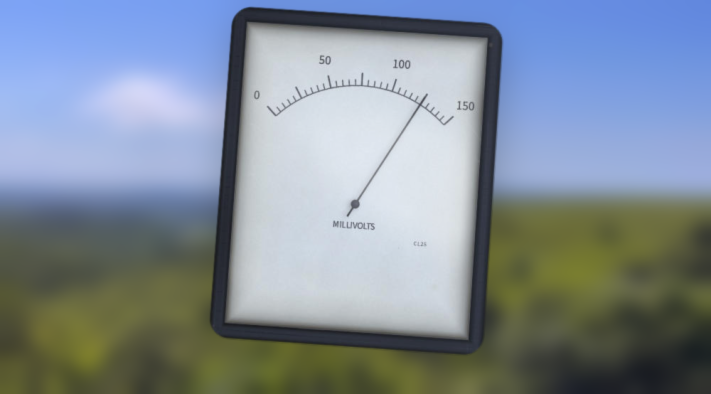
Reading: 125 (mV)
